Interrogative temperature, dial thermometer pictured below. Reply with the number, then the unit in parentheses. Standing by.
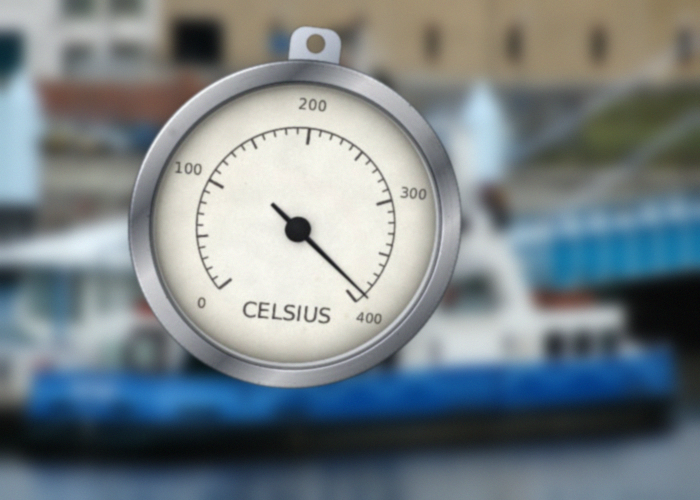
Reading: 390 (°C)
